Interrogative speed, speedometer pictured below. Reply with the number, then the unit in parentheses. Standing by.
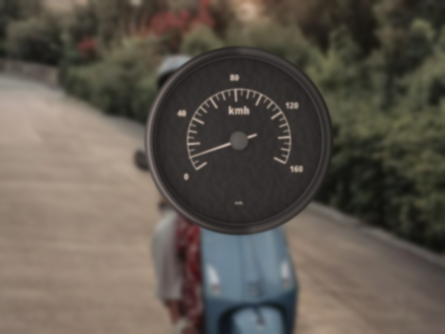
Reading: 10 (km/h)
